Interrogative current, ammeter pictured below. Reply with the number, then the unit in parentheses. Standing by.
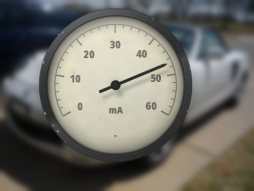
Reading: 47 (mA)
